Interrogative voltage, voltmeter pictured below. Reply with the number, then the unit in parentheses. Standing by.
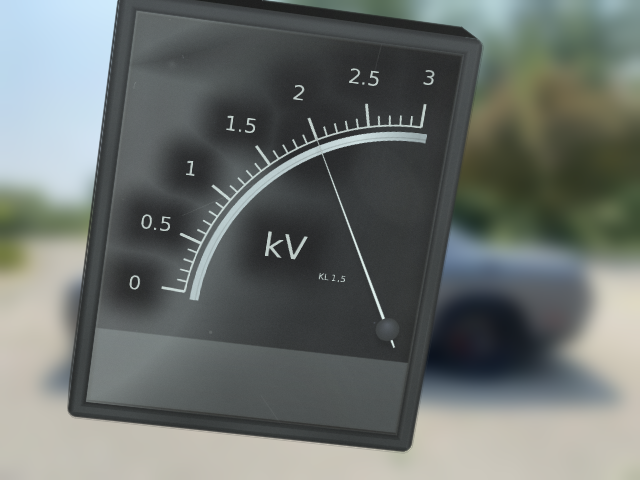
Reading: 2 (kV)
